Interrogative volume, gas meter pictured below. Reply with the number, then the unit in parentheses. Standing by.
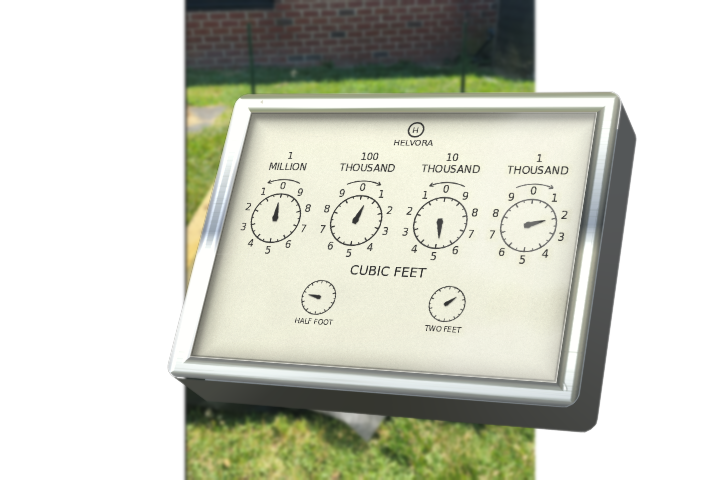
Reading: 5200 (ft³)
